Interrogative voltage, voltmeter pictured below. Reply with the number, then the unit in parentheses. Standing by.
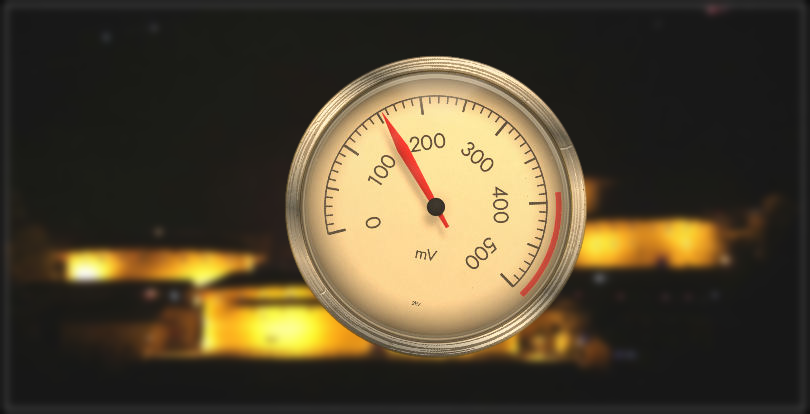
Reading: 155 (mV)
